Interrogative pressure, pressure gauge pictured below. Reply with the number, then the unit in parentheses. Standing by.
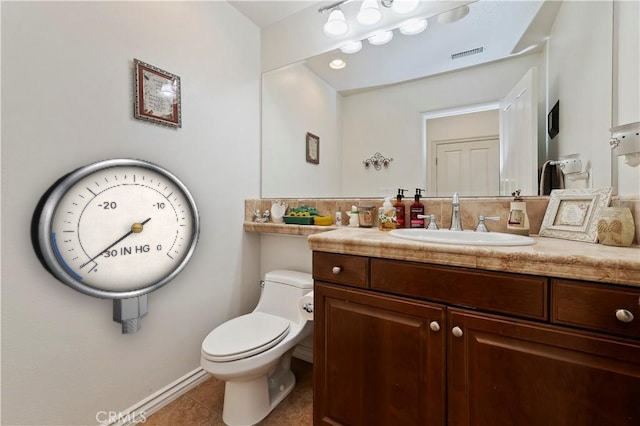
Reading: -29 (inHg)
